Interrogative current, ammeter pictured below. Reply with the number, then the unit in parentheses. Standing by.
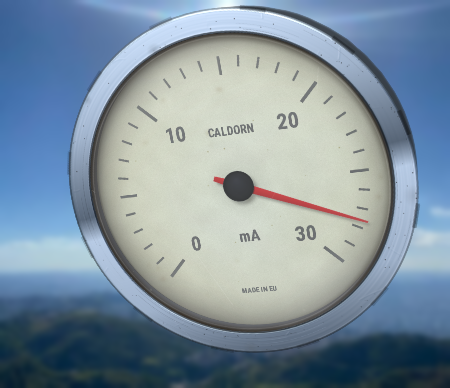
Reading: 27.5 (mA)
